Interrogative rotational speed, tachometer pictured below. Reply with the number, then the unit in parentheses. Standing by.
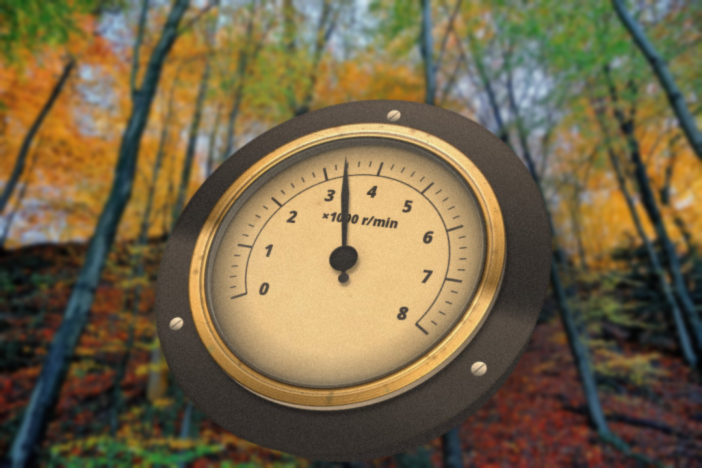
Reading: 3400 (rpm)
